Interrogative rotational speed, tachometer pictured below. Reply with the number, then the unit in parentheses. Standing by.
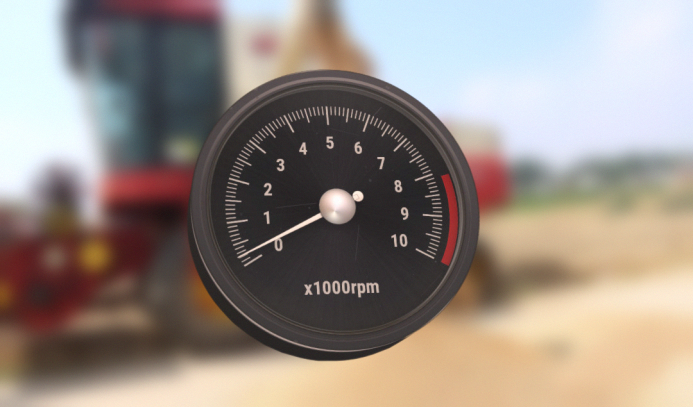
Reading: 200 (rpm)
